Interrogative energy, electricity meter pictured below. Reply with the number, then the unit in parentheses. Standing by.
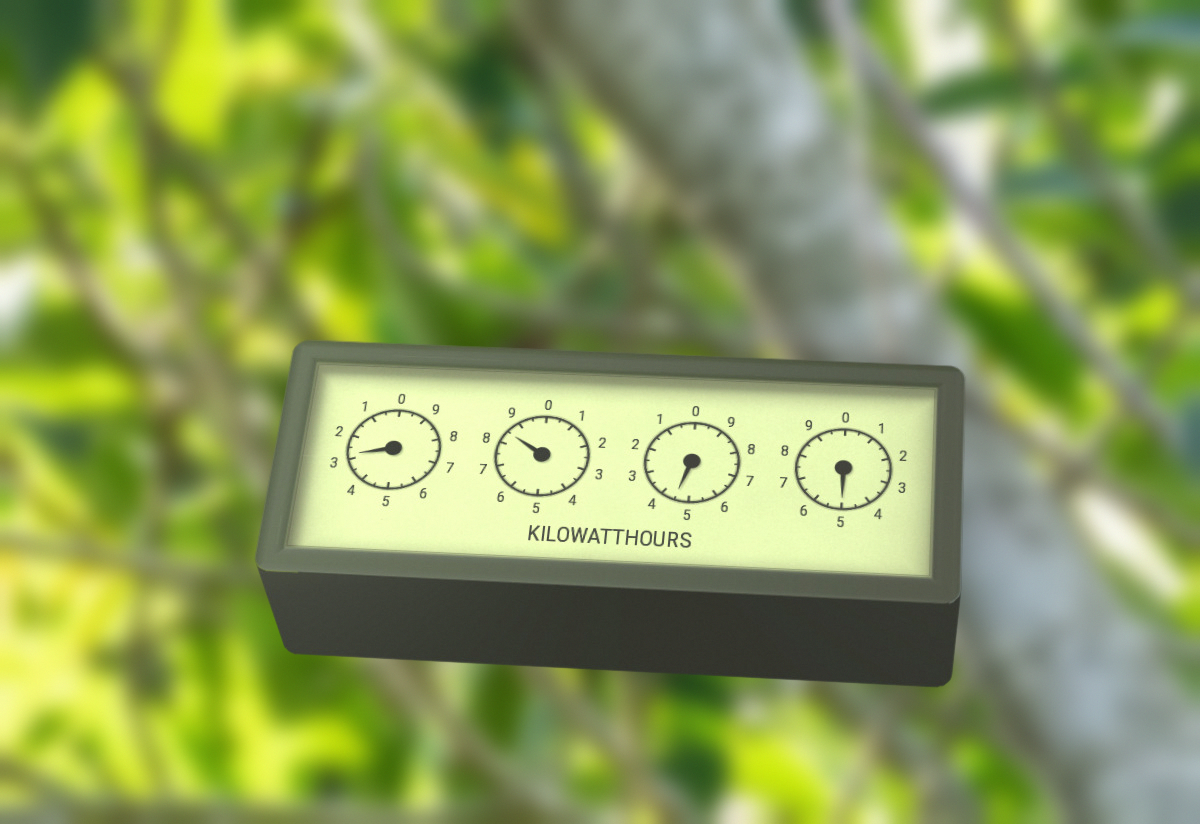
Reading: 2845 (kWh)
